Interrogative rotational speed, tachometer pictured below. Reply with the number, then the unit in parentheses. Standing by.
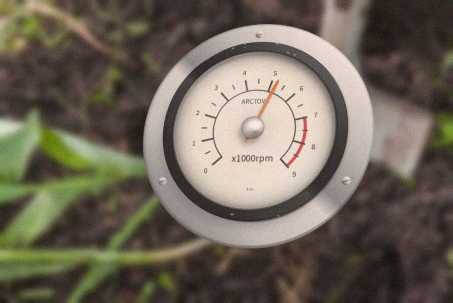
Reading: 5250 (rpm)
